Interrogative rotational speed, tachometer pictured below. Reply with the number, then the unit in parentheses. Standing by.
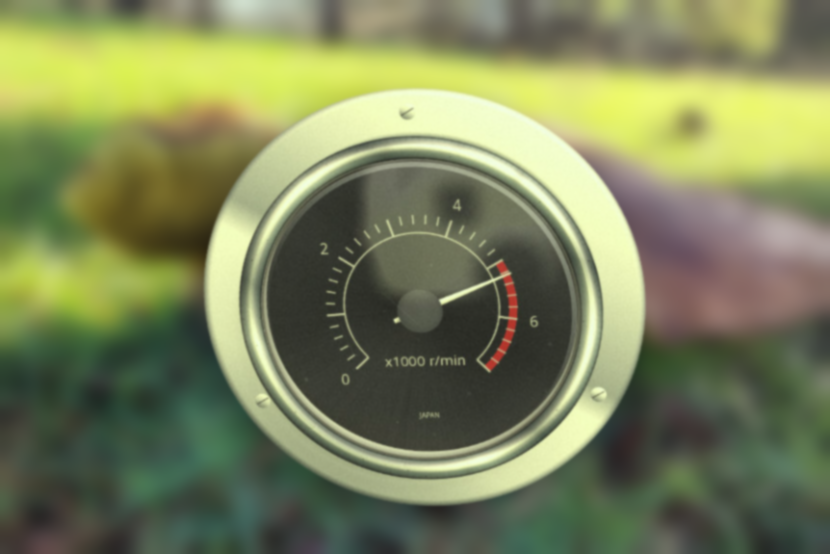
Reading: 5200 (rpm)
